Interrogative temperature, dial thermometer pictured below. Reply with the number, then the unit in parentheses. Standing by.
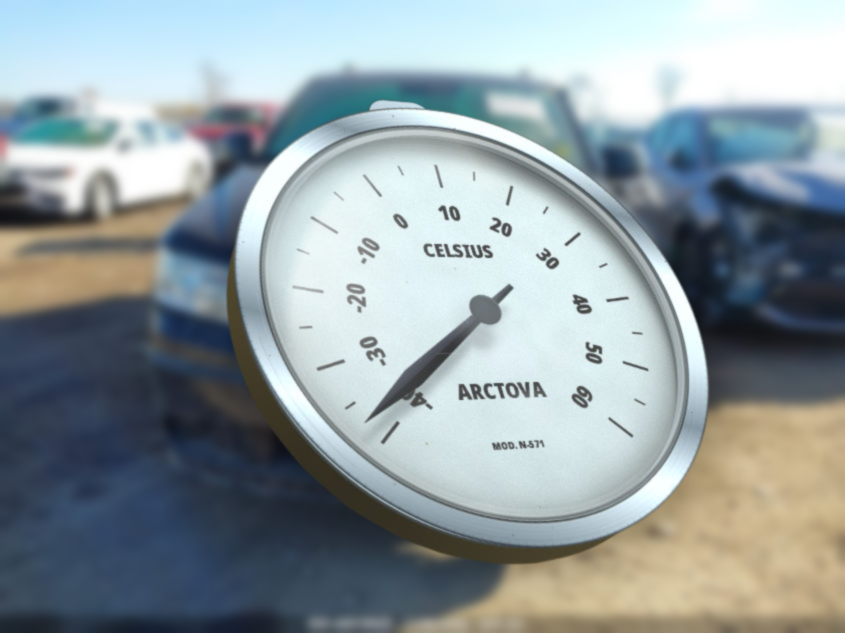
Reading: -37.5 (°C)
